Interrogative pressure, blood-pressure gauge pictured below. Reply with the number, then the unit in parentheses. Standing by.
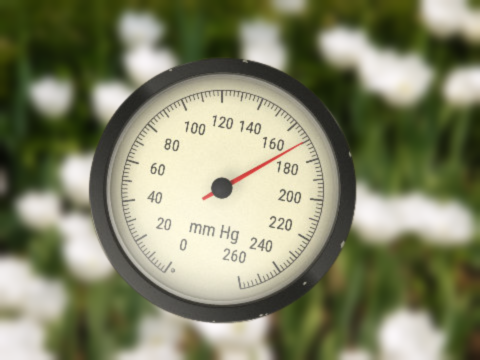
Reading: 170 (mmHg)
